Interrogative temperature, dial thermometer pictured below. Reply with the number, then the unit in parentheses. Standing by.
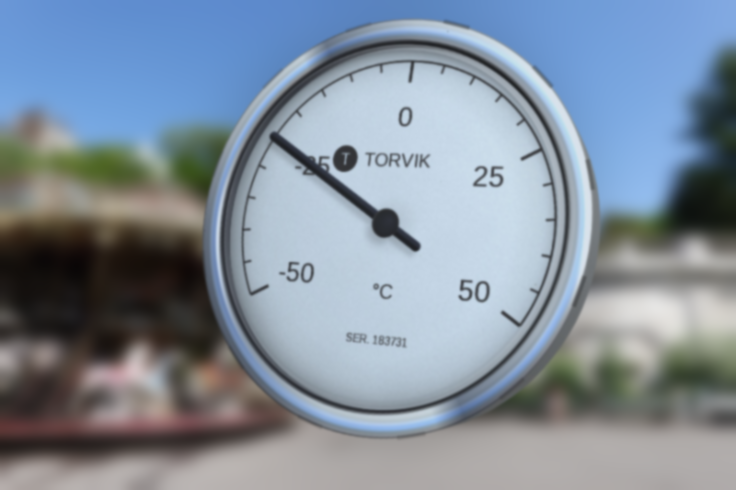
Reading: -25 (°C)
